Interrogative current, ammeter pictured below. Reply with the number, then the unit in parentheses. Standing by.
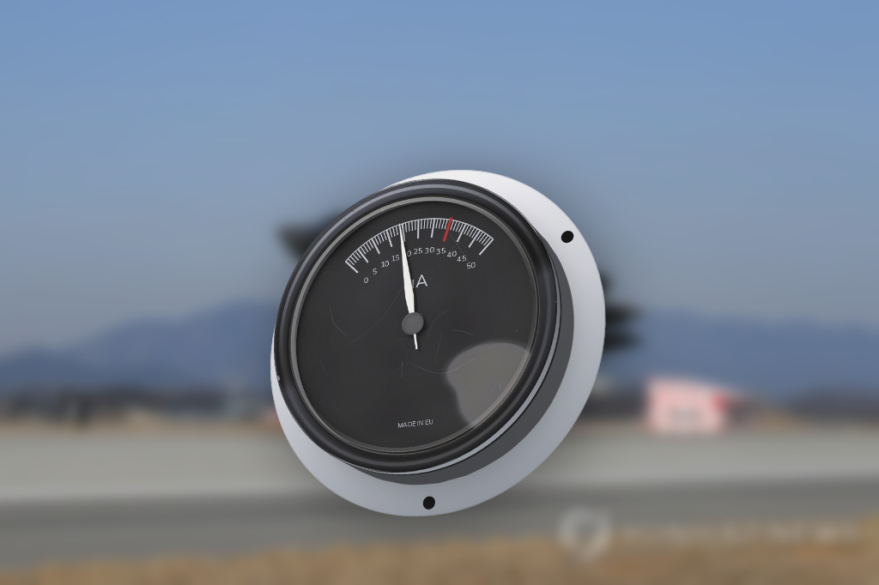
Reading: 20 (µA)
